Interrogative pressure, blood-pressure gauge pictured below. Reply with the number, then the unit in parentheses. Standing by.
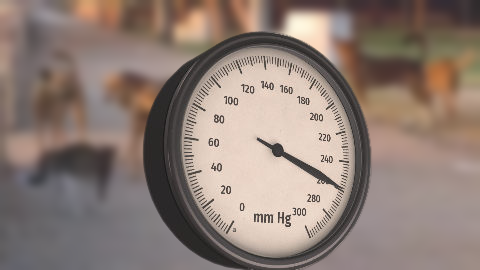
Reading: 260 (mmHg)
